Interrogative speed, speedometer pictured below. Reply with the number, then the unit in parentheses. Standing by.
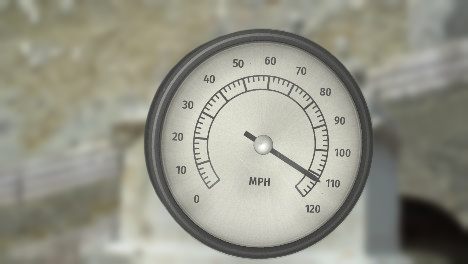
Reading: 112 (mph)
